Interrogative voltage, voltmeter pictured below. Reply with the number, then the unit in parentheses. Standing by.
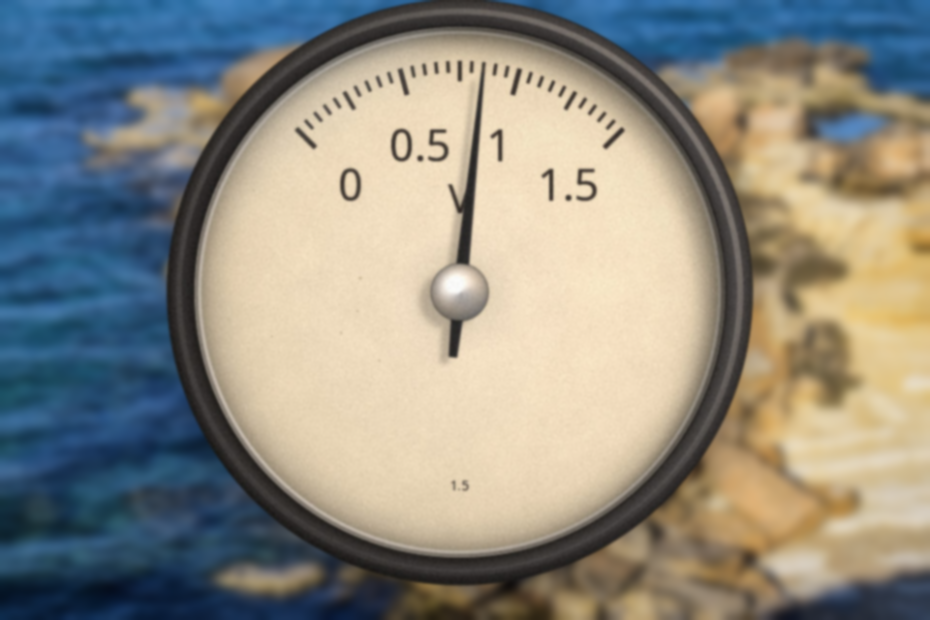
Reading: 0.85 (V)
